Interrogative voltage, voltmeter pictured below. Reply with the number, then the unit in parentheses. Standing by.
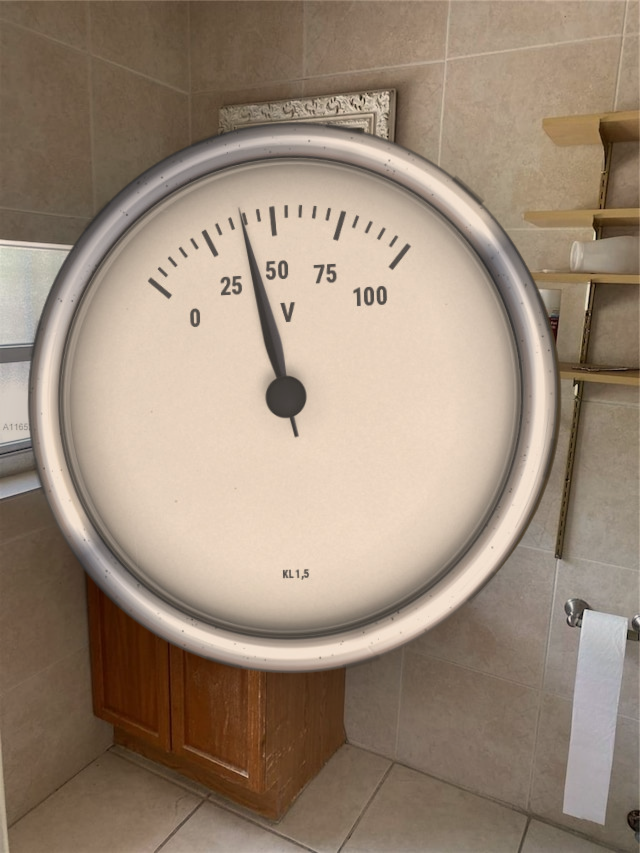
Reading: 40 (V)
